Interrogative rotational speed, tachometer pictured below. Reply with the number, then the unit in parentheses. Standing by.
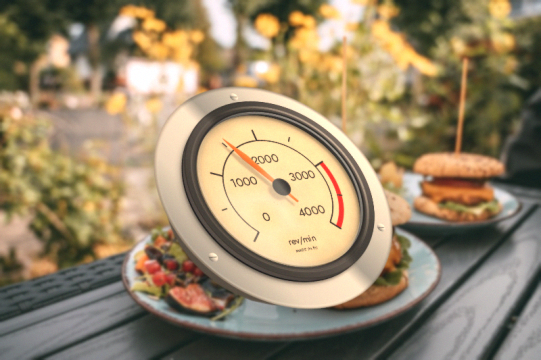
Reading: 1500 (rpm)
